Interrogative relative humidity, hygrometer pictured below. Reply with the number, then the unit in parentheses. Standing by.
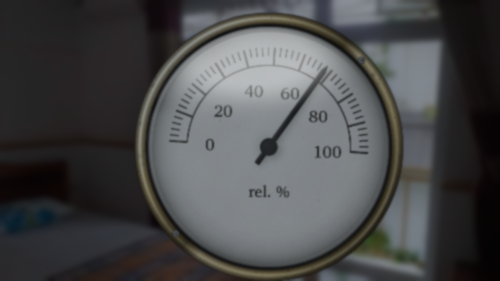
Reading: 68 (%)
